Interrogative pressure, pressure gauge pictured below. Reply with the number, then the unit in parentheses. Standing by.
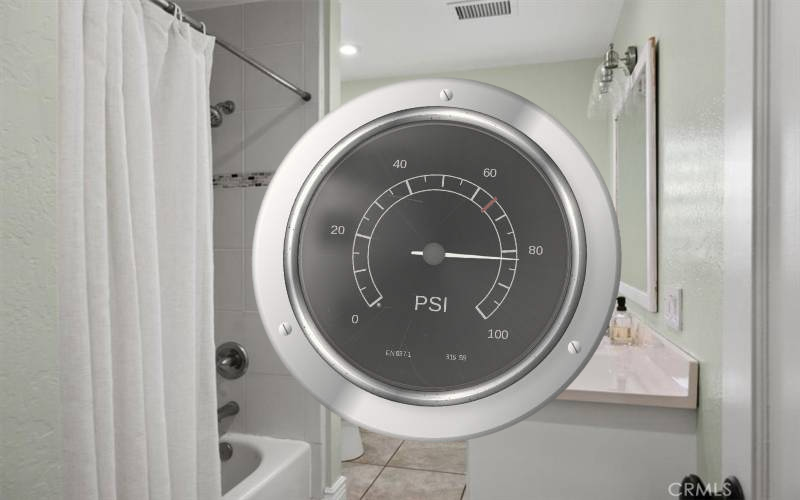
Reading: 82.5 (psi)
